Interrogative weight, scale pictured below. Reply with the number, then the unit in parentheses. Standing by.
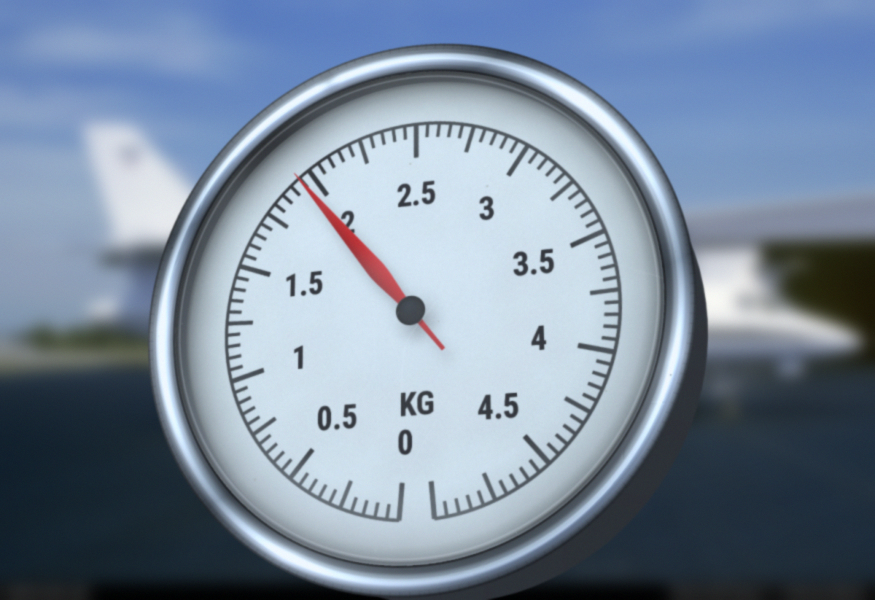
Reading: 1.95 (kg)
